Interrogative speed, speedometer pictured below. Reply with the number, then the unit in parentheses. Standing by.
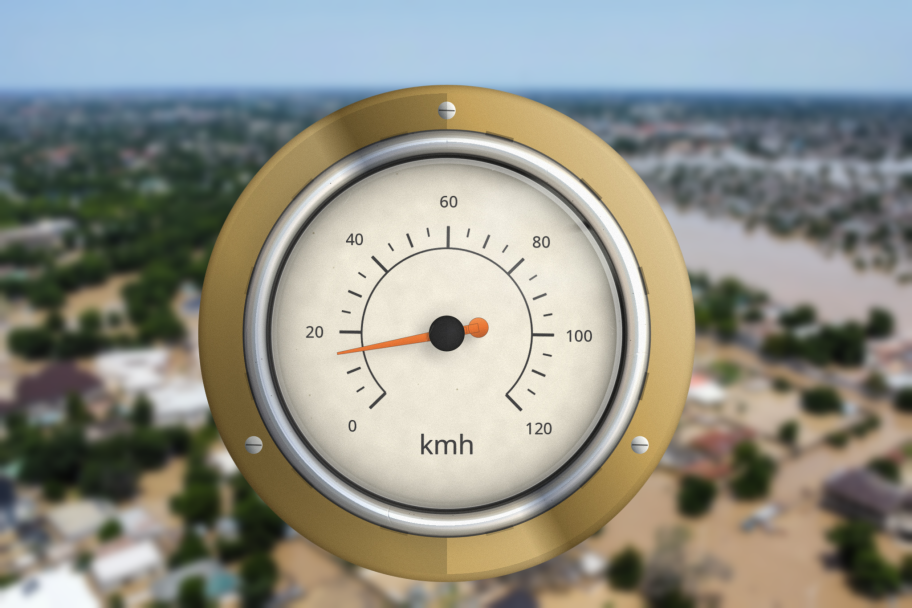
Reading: 15 (km/h)
